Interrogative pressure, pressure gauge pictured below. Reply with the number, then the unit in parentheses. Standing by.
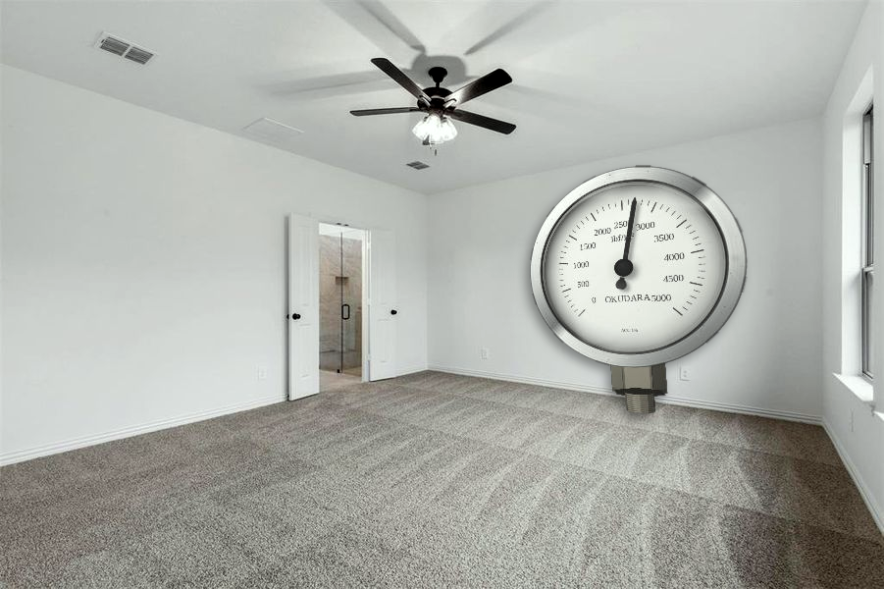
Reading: 2700 (psi)
